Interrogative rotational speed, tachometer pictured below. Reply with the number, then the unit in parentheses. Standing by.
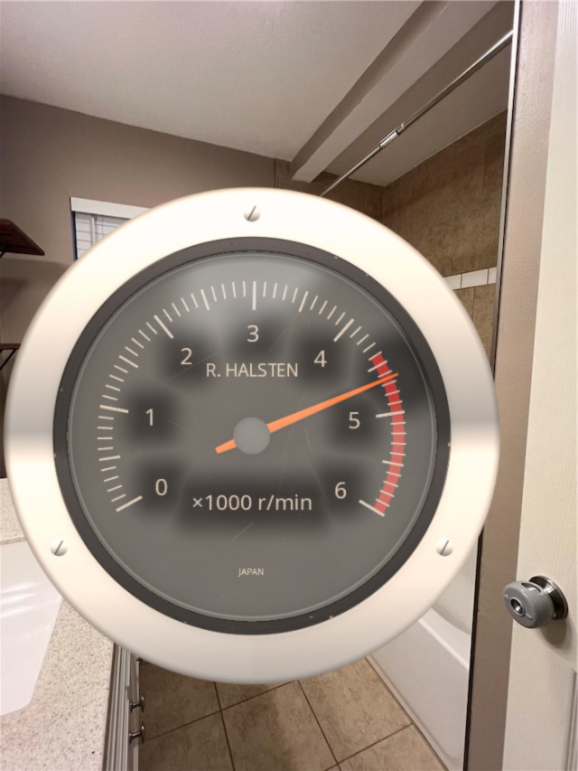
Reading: 4650 (rpm)
